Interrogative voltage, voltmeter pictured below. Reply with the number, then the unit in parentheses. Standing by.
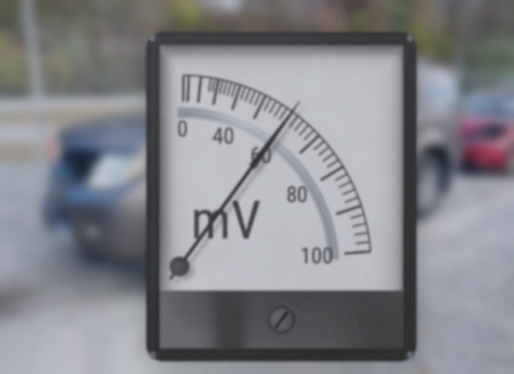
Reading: 60 (mV)
